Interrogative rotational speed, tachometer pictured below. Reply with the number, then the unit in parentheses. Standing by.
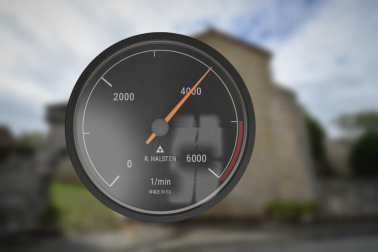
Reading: 4000 (rpm)
